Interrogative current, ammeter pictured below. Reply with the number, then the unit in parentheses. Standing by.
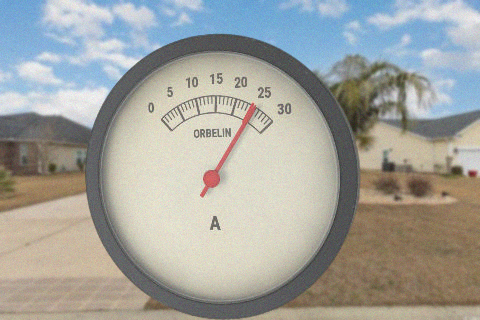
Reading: 25 (A)
